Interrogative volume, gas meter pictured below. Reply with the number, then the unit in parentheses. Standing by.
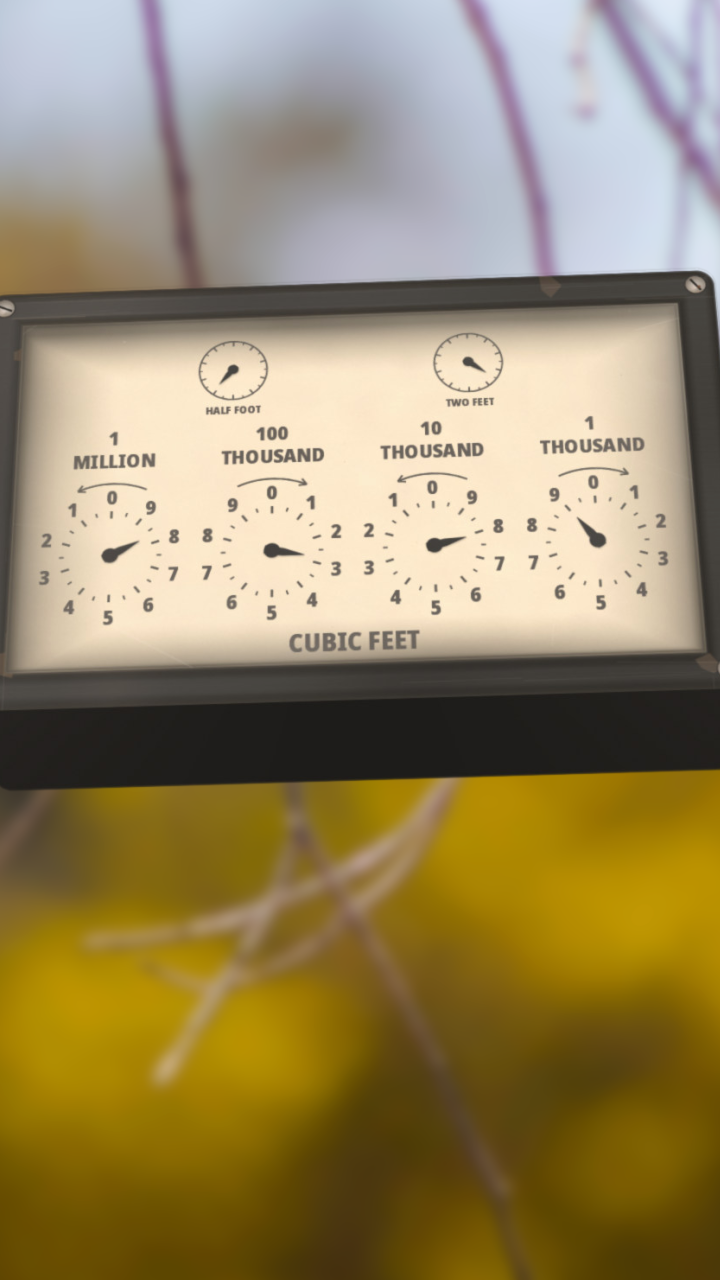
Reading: 827900 (ft³)
